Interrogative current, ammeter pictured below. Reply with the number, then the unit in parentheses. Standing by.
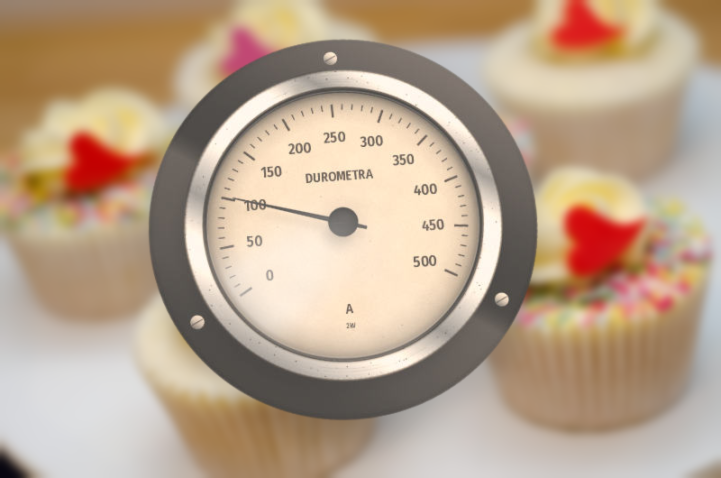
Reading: 100 (A)
